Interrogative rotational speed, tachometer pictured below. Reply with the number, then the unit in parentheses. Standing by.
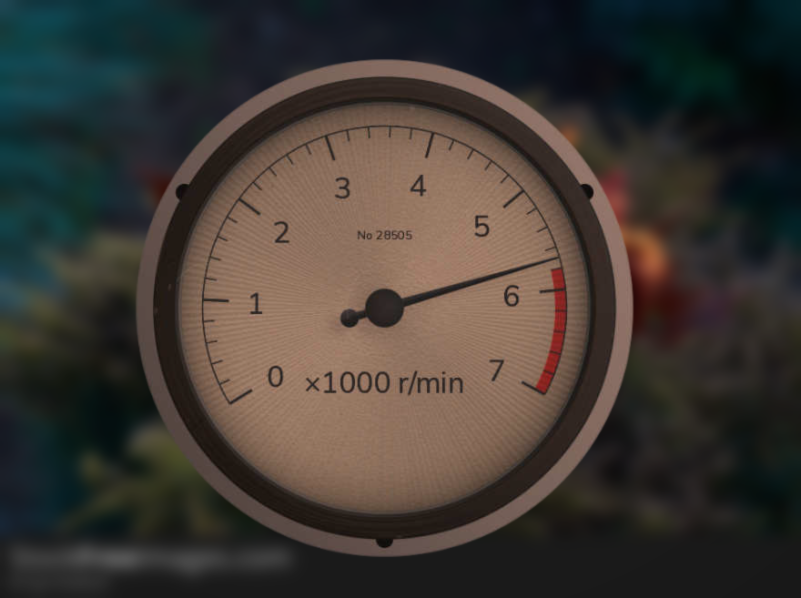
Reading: 5700 (rpm)
